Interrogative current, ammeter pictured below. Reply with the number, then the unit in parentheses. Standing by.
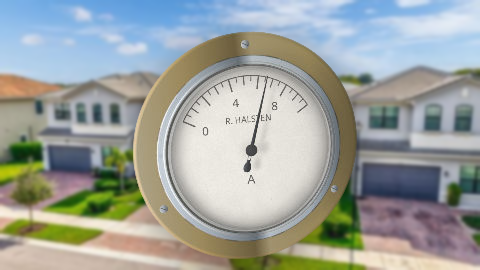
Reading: 6.5 (A)
